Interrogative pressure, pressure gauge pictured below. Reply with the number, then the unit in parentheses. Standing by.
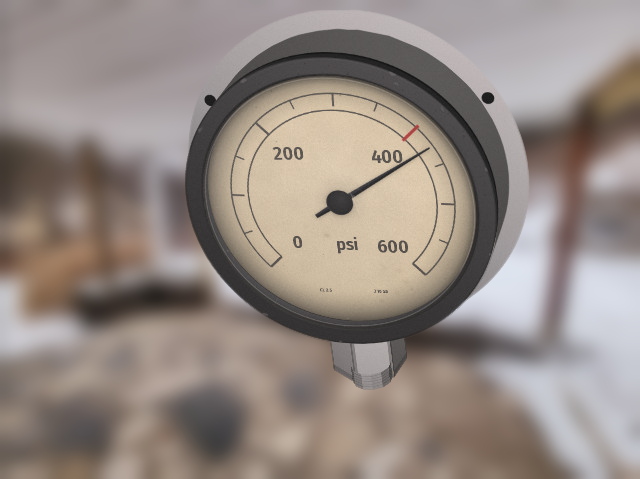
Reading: 425 (psi)
